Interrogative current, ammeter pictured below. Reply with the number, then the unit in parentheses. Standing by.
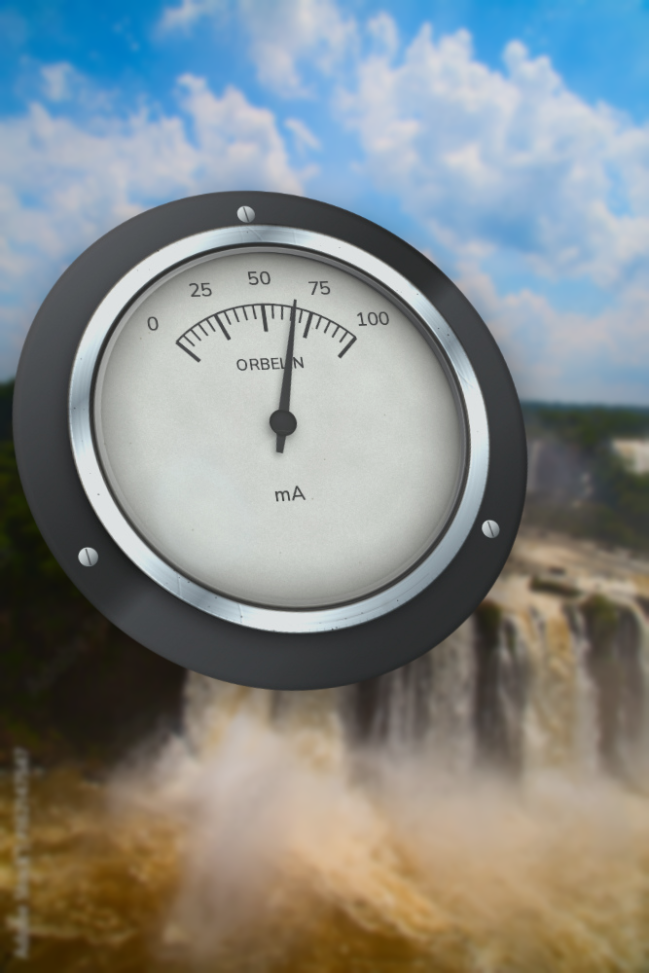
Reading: 65 (mA)
